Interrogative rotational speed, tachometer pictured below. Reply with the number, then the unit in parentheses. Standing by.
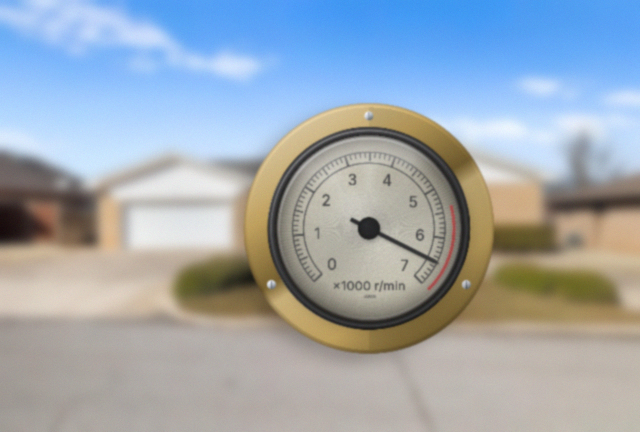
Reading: 6500 (rpm)
